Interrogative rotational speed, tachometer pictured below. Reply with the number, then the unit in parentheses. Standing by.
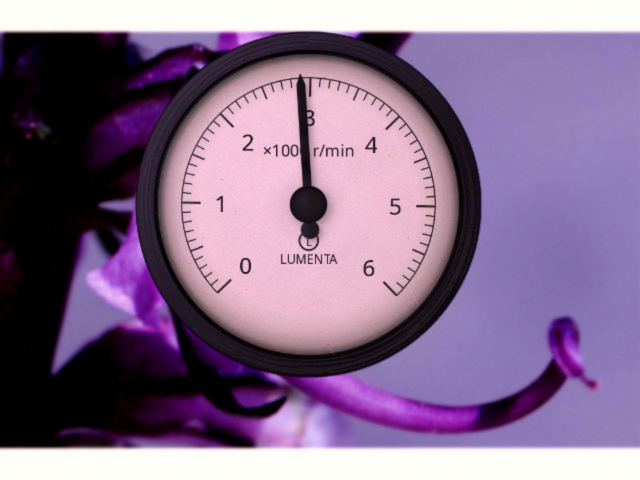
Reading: 2900 (rpm)
